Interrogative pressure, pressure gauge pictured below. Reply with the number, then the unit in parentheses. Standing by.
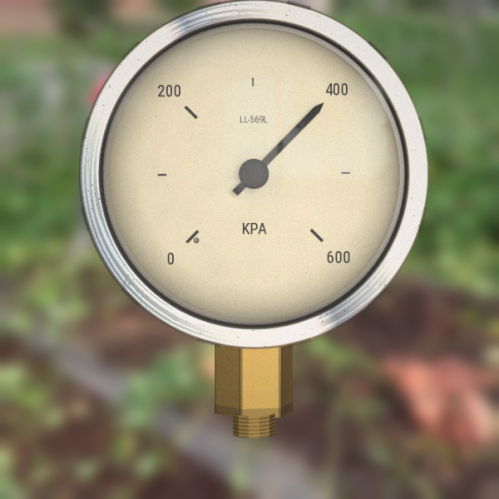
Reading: 400 (kPa)
